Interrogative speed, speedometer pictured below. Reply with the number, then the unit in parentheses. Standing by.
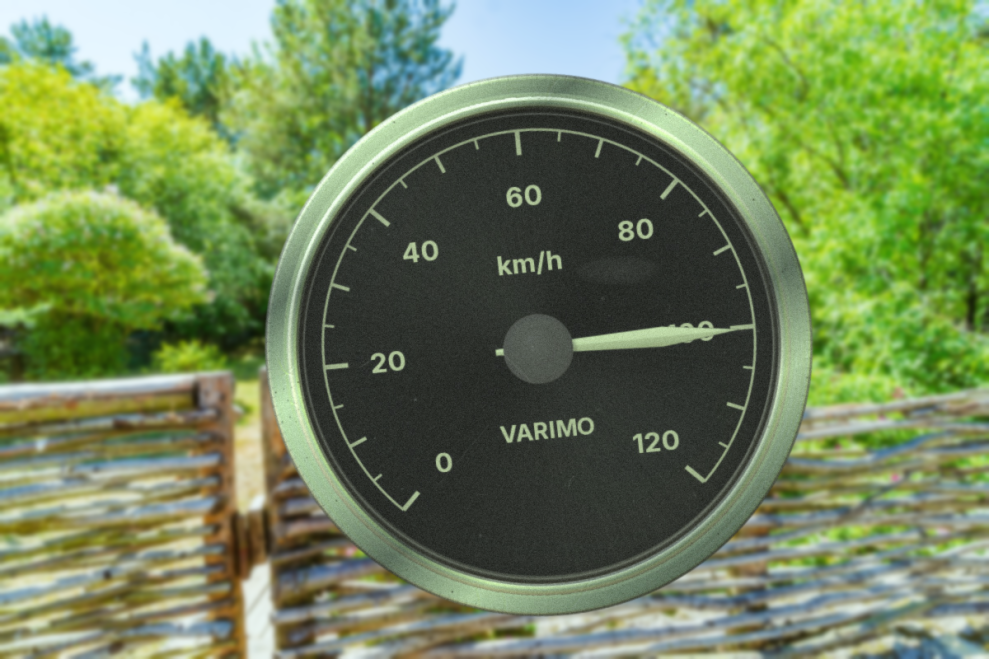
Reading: 100 (km/h)
